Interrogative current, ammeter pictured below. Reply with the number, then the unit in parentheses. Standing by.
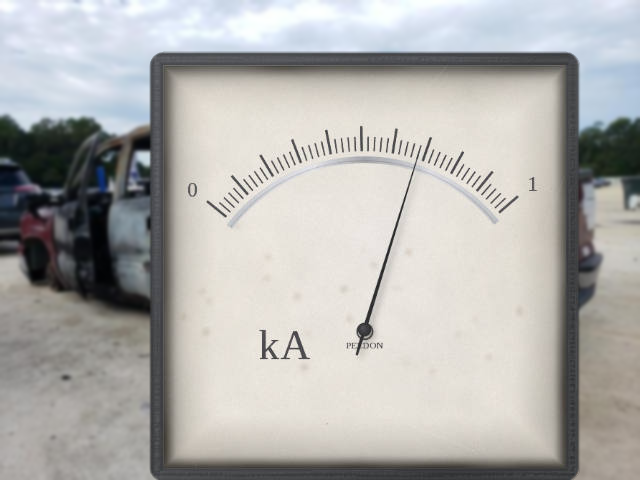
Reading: 0.68 (kA)
